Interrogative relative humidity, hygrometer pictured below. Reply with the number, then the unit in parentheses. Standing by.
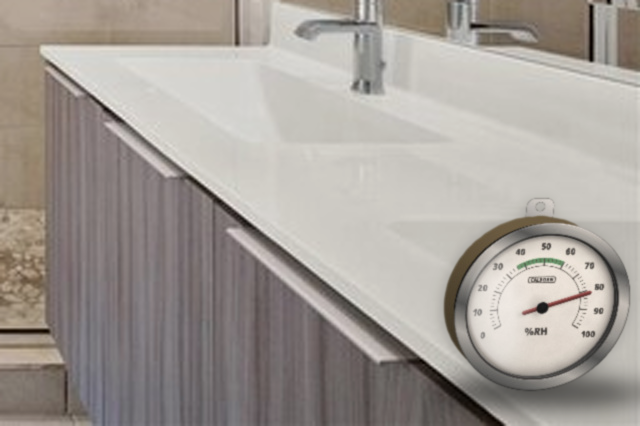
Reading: 80 (%)
